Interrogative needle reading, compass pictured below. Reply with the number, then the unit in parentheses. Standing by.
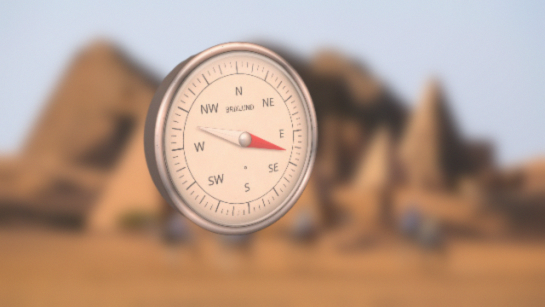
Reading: 110 (°)
